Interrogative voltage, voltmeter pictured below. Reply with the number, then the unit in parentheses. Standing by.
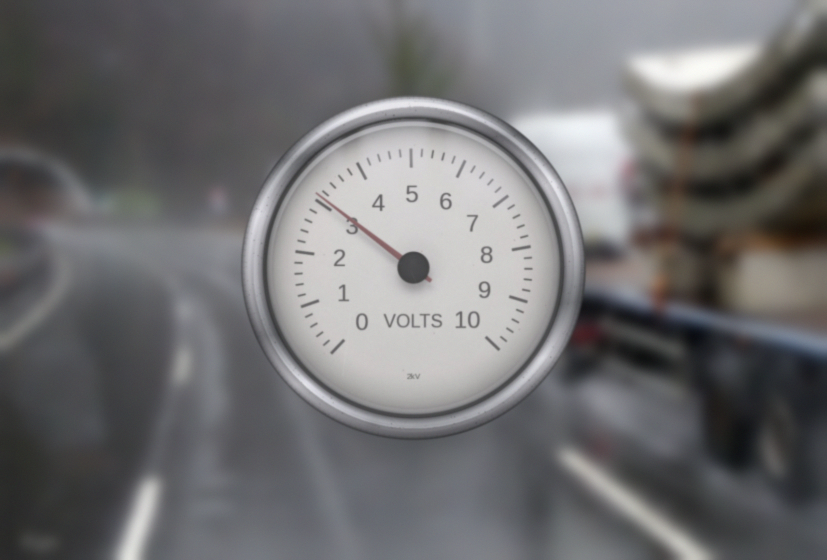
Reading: 3.1 (V)
